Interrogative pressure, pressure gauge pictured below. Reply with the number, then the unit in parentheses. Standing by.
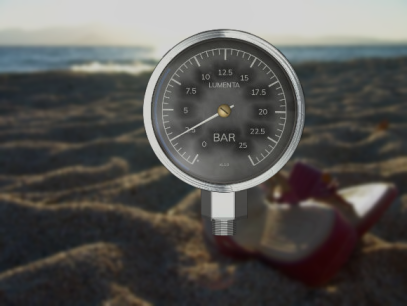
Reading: 2.5 (bar)
